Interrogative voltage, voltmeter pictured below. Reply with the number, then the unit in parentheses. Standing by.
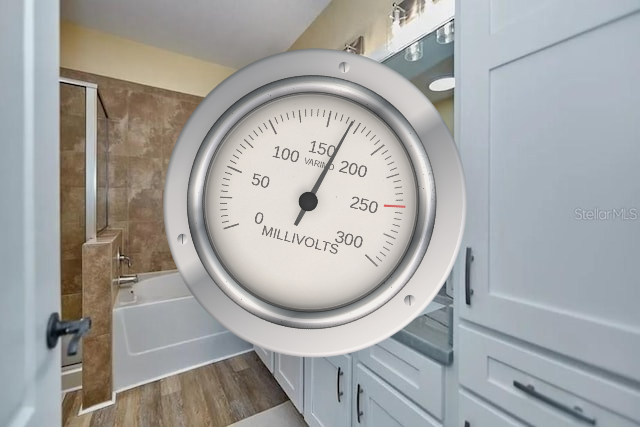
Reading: 170 (mV)
